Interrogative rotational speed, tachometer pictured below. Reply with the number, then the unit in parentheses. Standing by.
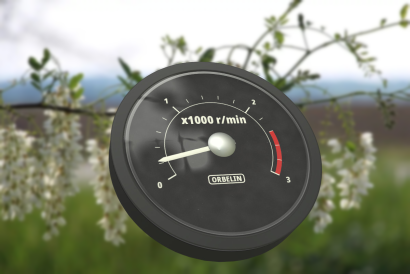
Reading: 200 (rpm)
